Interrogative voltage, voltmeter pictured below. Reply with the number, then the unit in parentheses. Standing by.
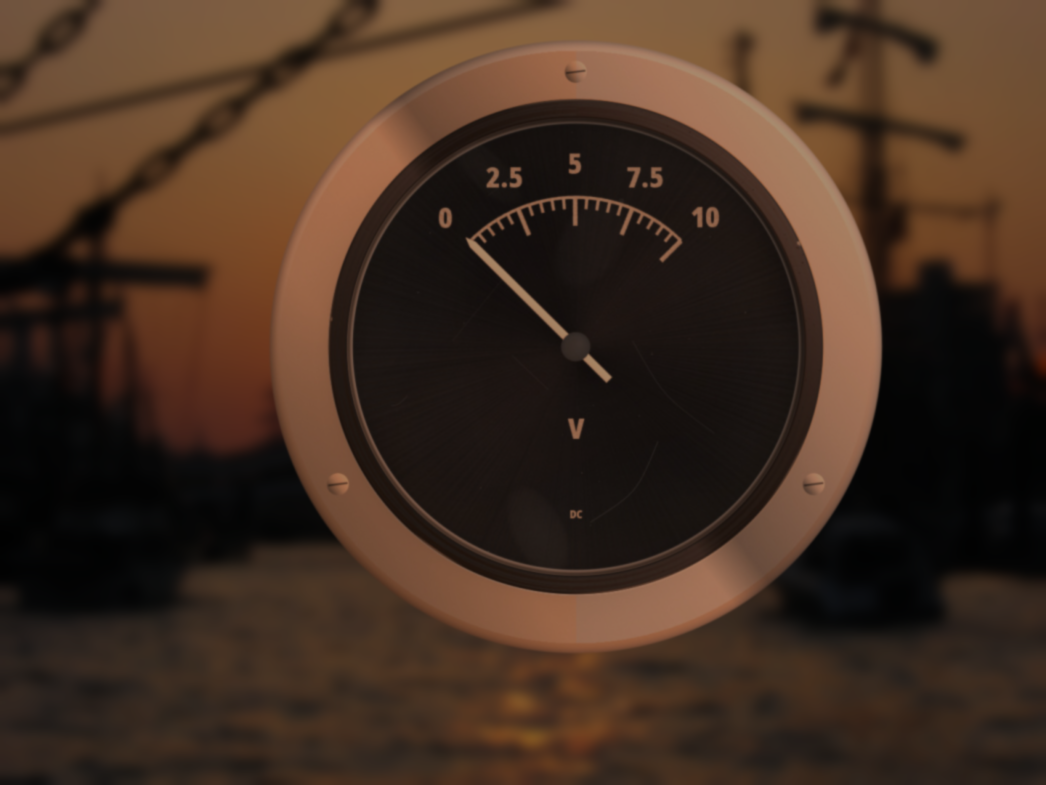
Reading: 0 (V)
